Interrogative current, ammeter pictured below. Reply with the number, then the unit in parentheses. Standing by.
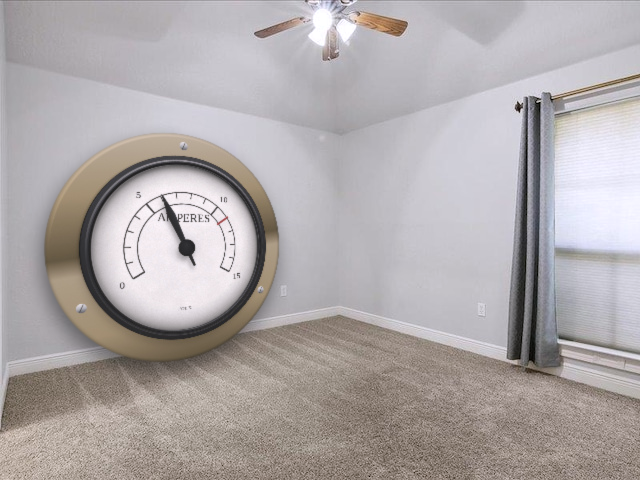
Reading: 6 (A)
